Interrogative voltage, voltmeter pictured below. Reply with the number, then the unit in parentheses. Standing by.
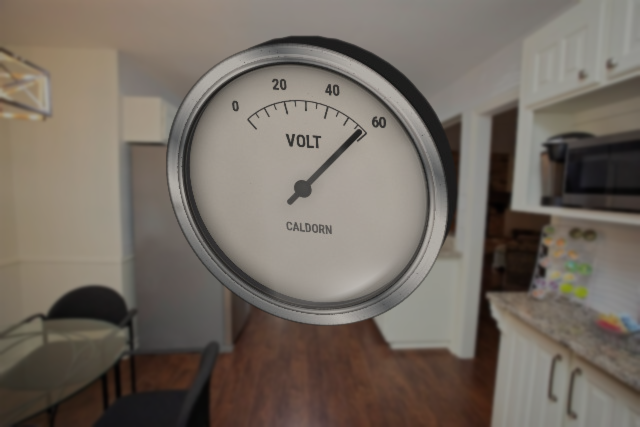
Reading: 57.5 (V)
